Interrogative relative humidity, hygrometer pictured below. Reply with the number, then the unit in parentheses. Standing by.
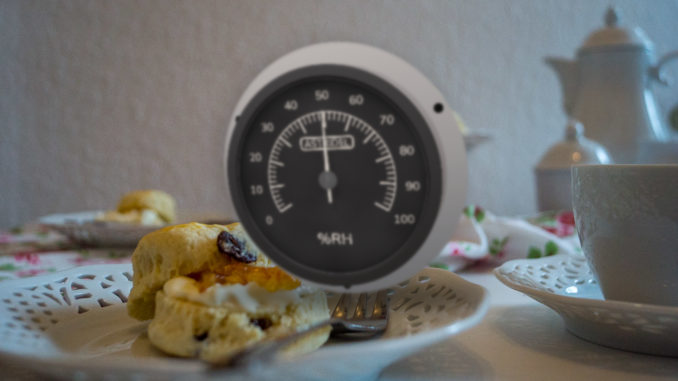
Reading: 50 (%)
